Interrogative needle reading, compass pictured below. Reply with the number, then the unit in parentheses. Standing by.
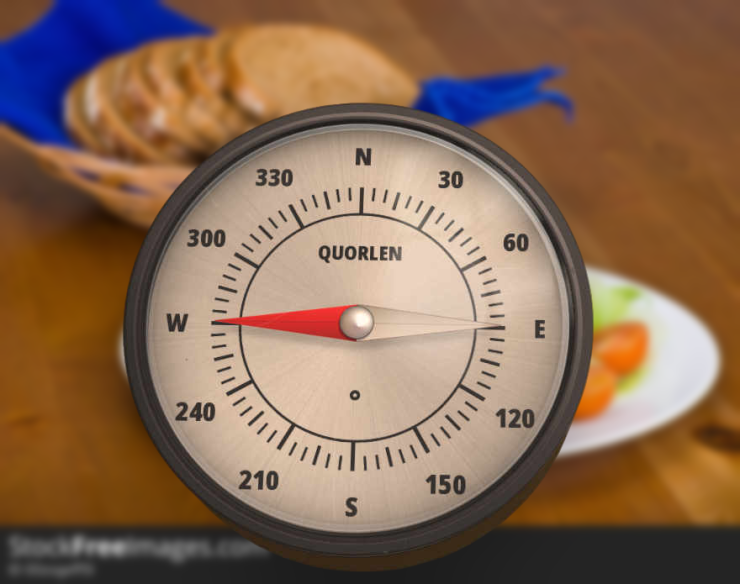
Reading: 270 (°)
